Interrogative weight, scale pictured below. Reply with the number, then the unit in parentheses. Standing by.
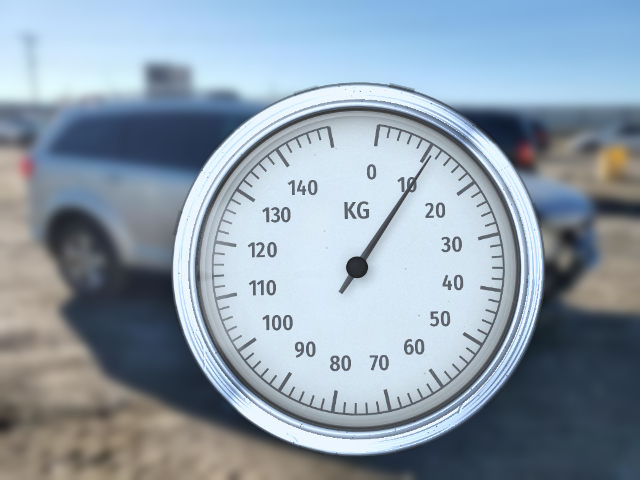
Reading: 11 (kg)
